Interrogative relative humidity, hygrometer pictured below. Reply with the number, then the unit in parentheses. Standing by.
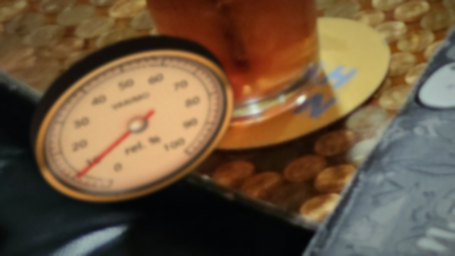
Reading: 10 (%)
